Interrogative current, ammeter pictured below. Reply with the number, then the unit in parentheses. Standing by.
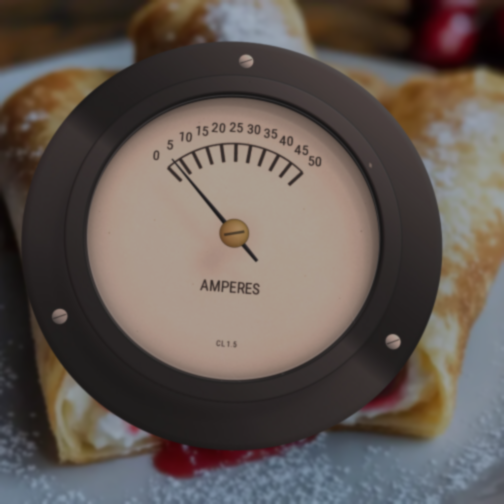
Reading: 2.5 (A)
